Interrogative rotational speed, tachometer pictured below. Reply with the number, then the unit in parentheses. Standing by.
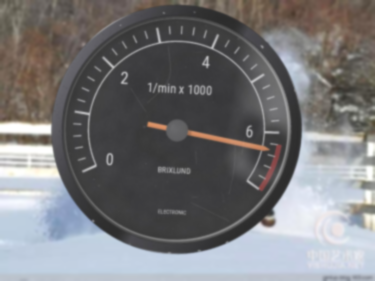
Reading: 6300 (rpm)
